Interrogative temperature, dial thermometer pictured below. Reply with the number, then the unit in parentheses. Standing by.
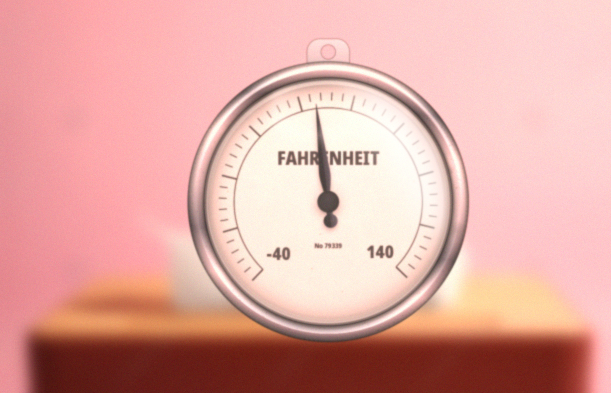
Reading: 46 (°F)
